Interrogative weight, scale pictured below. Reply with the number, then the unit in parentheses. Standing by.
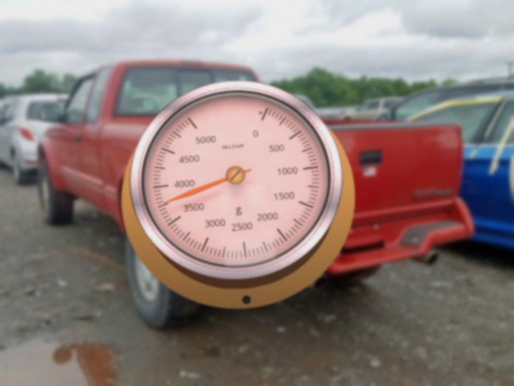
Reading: 3750 (g)
